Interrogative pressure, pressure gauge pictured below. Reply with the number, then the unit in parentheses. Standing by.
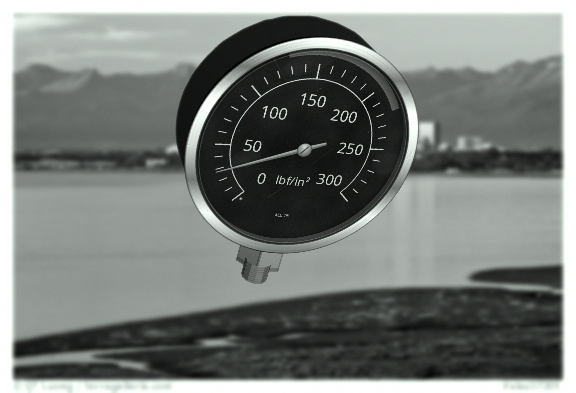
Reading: 30 (psi)
